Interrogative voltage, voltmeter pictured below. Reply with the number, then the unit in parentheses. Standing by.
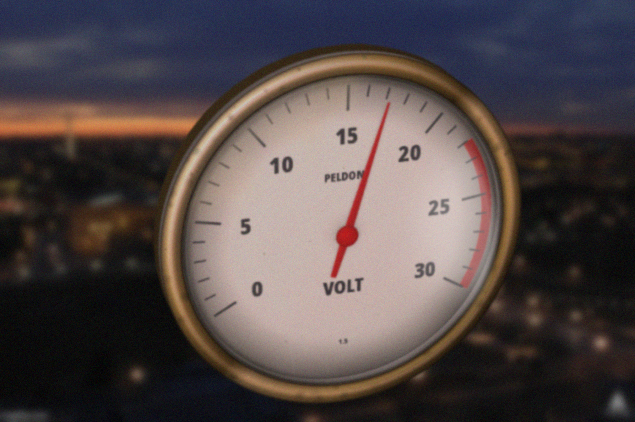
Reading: 17 (V)
